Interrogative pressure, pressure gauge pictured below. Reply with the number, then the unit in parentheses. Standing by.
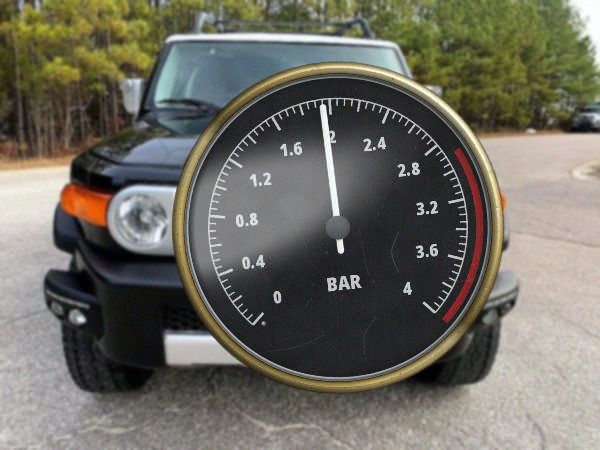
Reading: 1.95 (bar)
